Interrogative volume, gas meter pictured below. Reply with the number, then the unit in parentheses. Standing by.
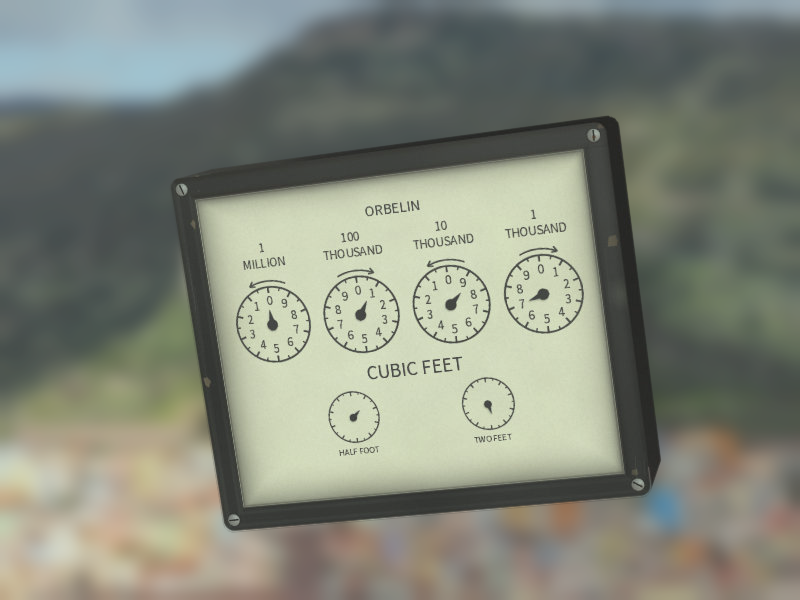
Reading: 8700 (ft³)
